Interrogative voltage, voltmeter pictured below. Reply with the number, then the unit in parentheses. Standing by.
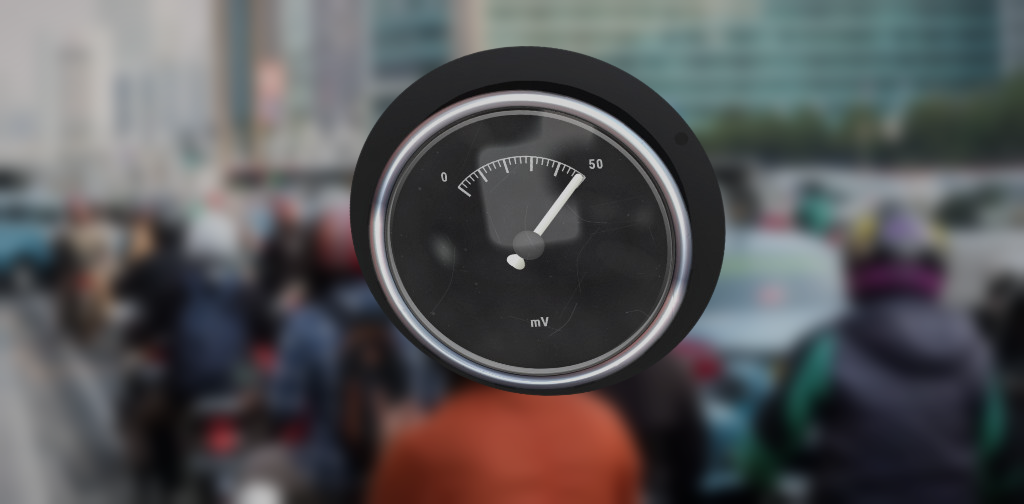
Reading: 48 (mV)
